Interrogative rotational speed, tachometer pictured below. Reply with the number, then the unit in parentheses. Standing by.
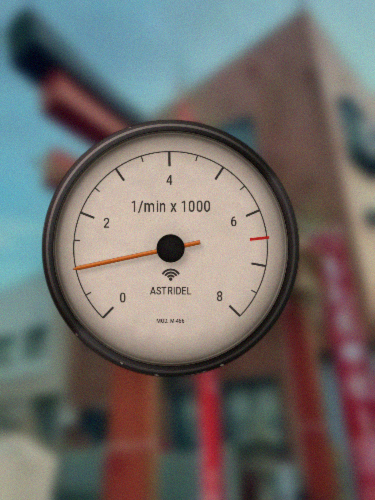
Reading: 1000 (rpm)
